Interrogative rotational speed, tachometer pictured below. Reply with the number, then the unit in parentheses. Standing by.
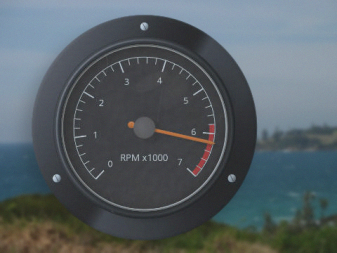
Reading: 6200 (rpm)
